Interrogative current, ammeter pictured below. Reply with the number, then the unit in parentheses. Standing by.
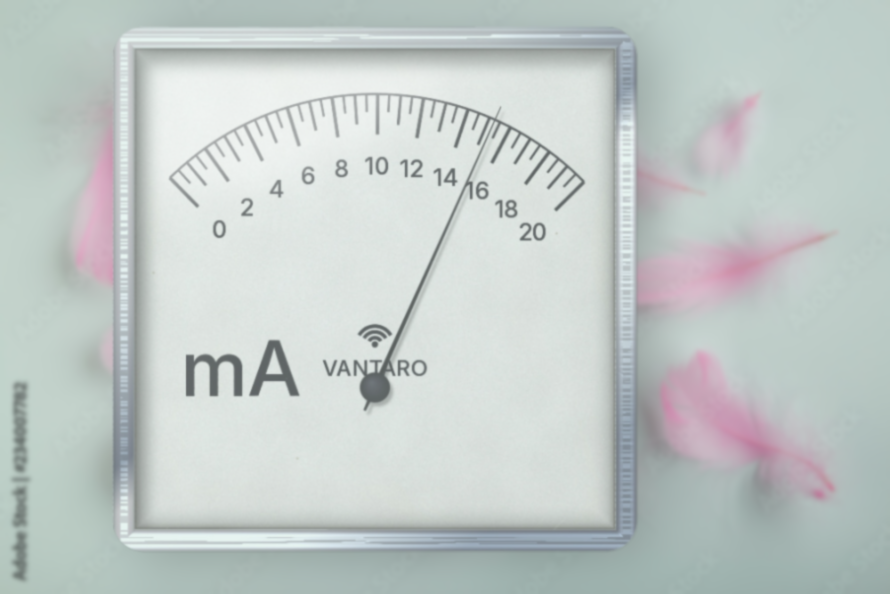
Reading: 15.25 (mA)
